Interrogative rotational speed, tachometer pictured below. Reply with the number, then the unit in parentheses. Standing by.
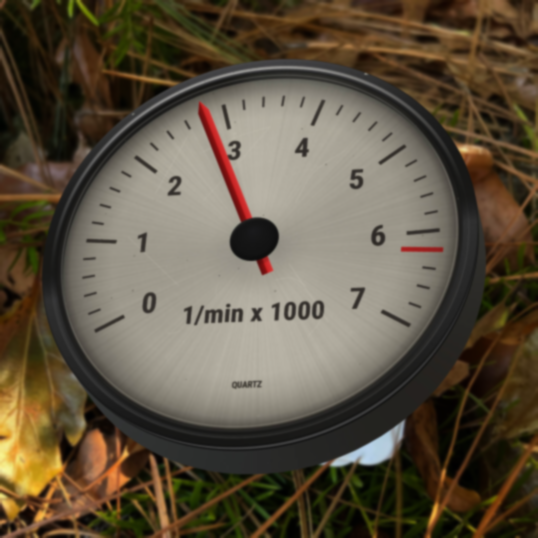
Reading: 2800 (rpm)
